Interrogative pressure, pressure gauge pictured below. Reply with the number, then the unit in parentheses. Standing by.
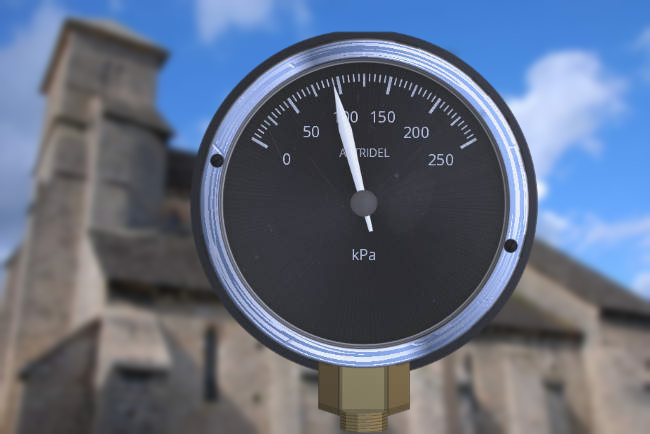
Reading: 95 (kPa)
